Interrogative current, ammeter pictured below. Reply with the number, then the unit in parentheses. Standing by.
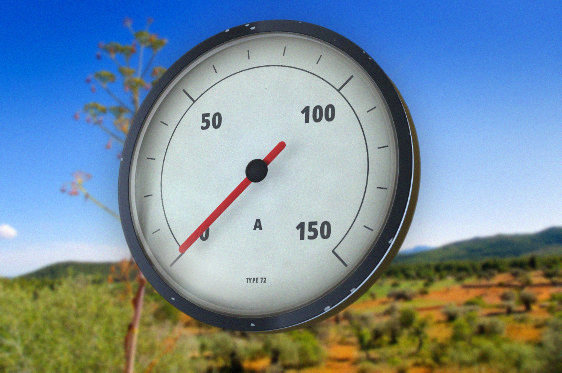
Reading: 0 (A)
